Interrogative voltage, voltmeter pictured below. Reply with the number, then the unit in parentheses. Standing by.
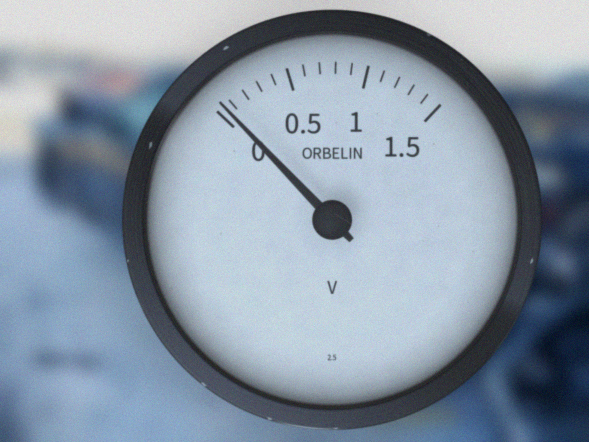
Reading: 0.05 (V)
